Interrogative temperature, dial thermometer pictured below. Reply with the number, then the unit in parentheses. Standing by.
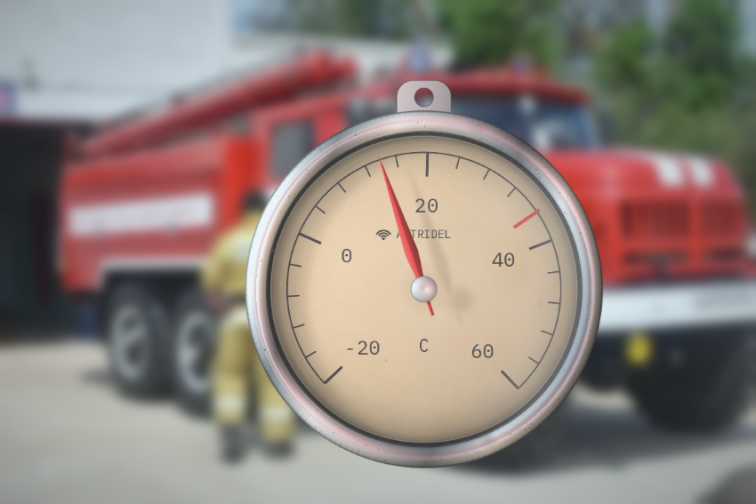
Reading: 14 (°C)
